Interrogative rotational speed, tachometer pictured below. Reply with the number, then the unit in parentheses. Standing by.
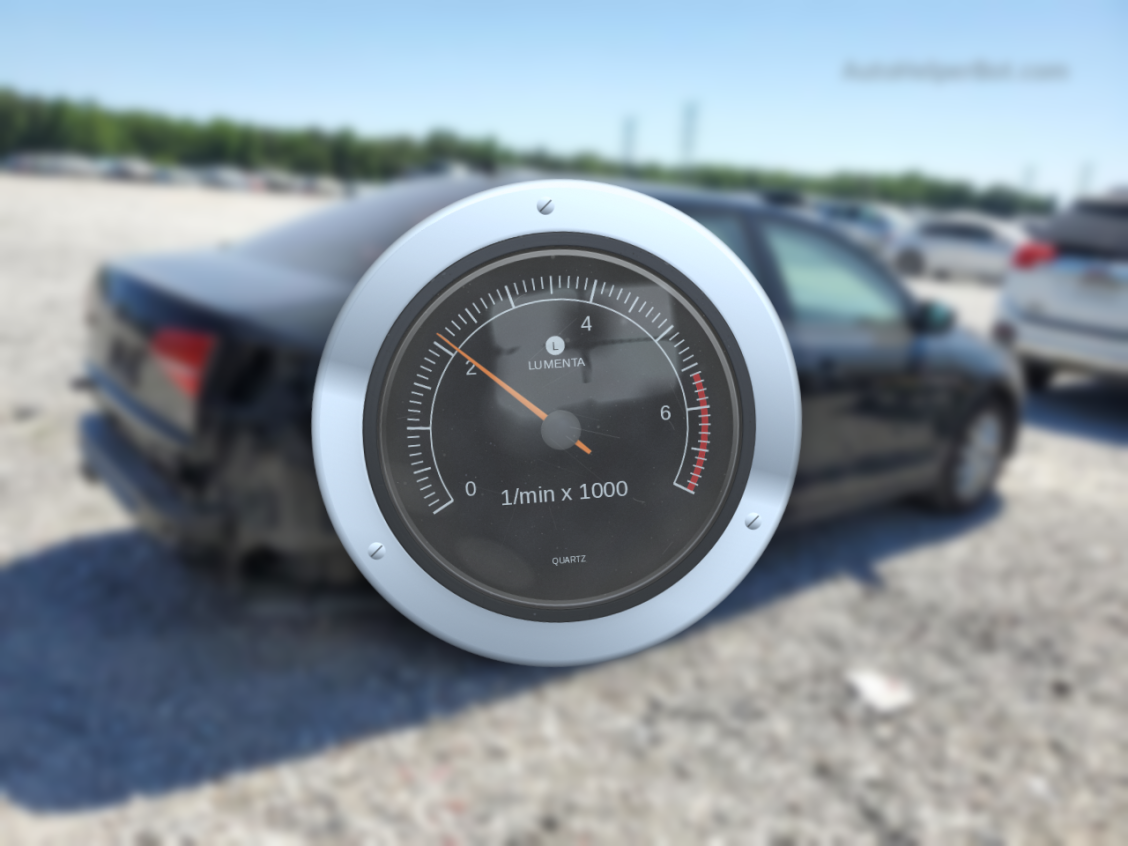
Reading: 2100 (rpm)
